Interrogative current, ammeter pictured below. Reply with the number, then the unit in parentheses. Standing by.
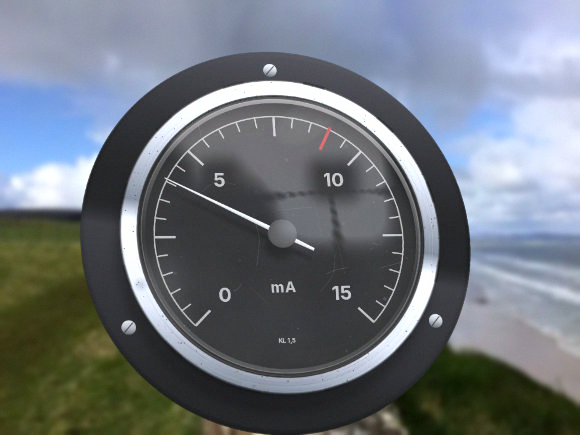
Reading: 4 (mA)
